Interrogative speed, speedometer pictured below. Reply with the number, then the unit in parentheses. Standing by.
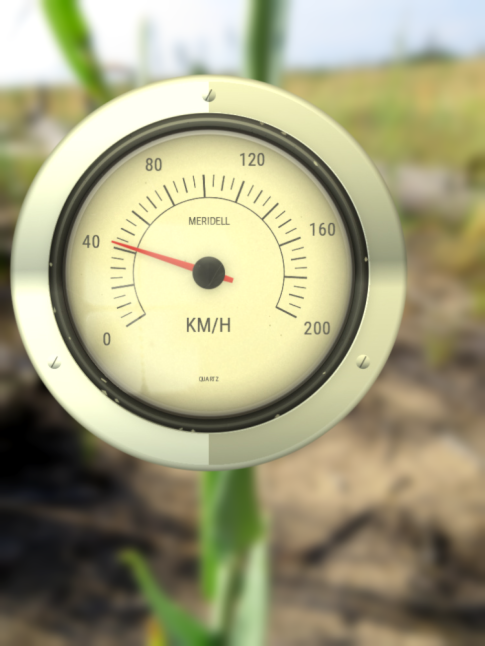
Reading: 42.5 (km/h)
